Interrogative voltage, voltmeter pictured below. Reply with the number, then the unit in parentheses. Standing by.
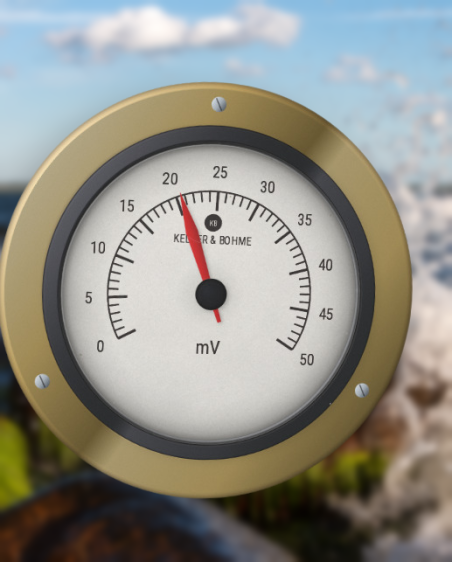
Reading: 20.5 (mV)
